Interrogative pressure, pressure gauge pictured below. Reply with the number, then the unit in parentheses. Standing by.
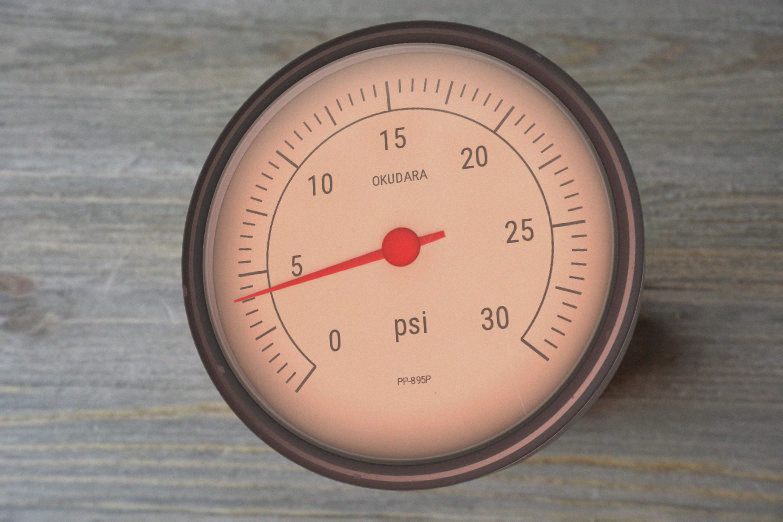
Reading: 4 (psi)
